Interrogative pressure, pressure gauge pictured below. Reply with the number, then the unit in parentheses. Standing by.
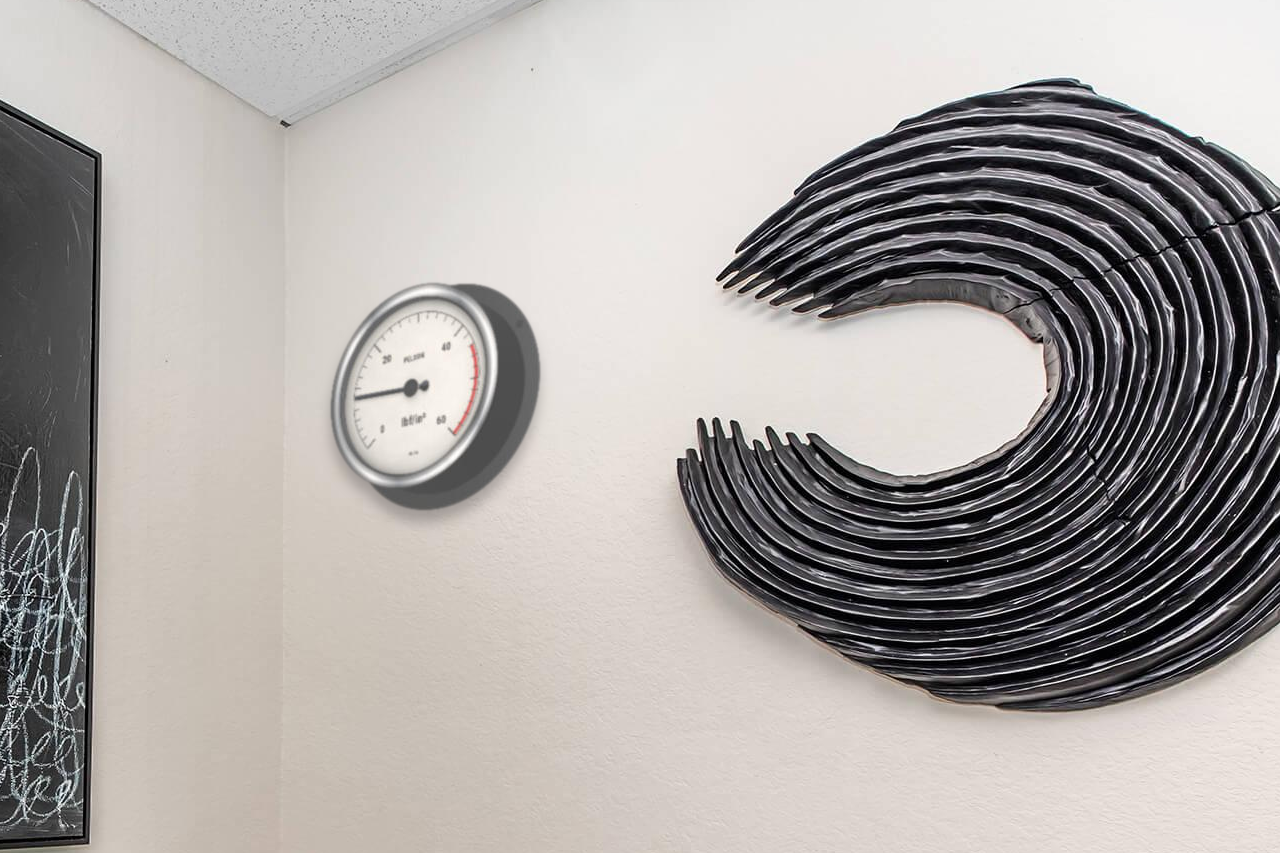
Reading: 10 (psi)
